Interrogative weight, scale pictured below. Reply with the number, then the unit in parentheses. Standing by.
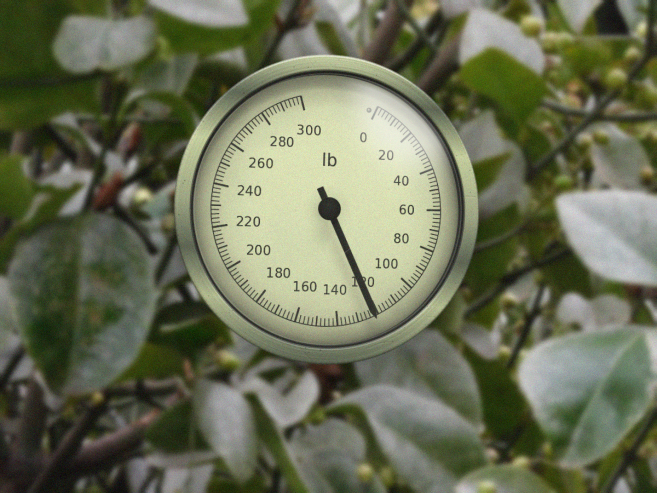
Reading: 122 (lb)
